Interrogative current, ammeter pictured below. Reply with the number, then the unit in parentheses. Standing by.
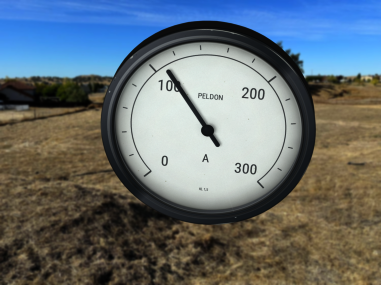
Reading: 110 (A)
